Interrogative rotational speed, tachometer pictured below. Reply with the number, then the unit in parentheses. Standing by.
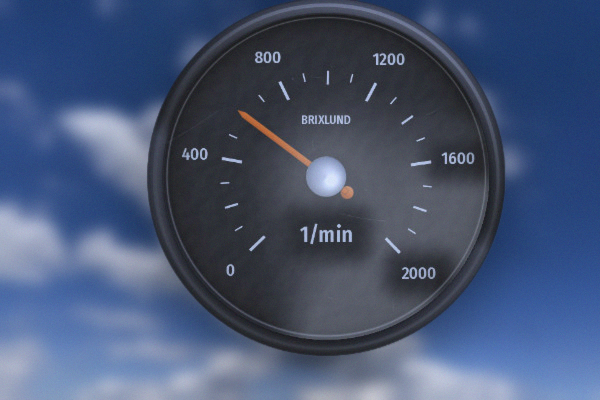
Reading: 600 (rpm)
